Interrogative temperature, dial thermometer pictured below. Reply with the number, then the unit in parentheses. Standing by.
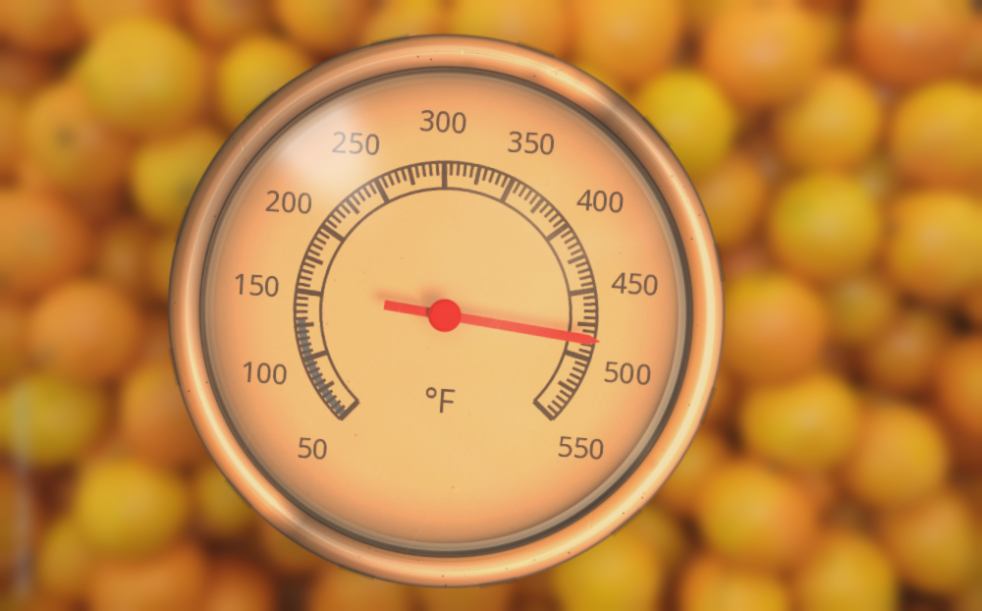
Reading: 485 (°F)
